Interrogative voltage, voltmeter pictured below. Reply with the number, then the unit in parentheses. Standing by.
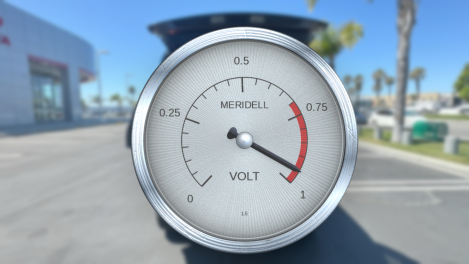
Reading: 0.95 (V)
